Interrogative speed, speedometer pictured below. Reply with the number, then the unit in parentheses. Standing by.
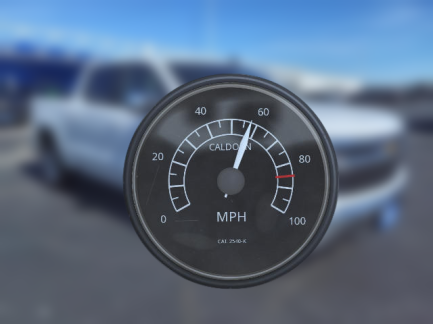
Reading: 57.5 (mph)
